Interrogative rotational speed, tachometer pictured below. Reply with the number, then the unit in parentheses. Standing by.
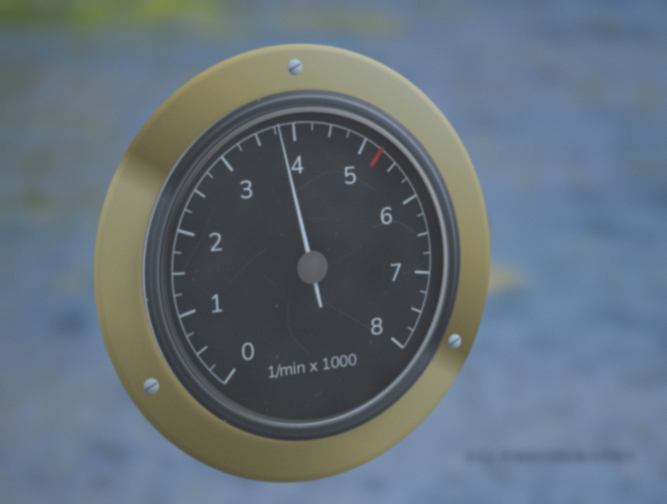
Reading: 3750 (rpm)
